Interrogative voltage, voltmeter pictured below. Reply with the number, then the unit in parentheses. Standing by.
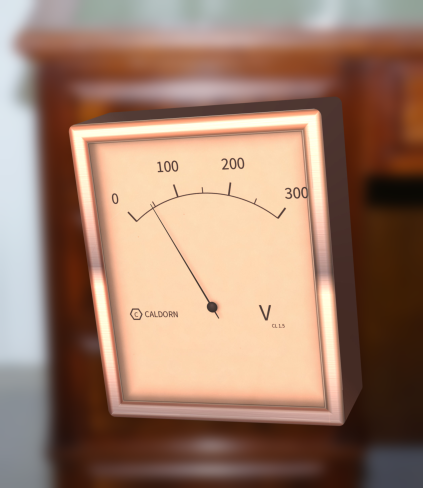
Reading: 50 (V)
